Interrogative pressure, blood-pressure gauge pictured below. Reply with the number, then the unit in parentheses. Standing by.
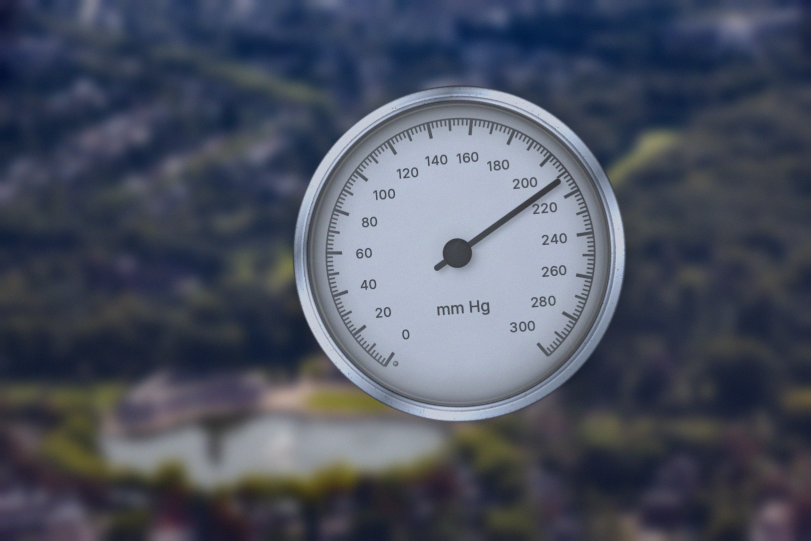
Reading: 212 (mmHg)
